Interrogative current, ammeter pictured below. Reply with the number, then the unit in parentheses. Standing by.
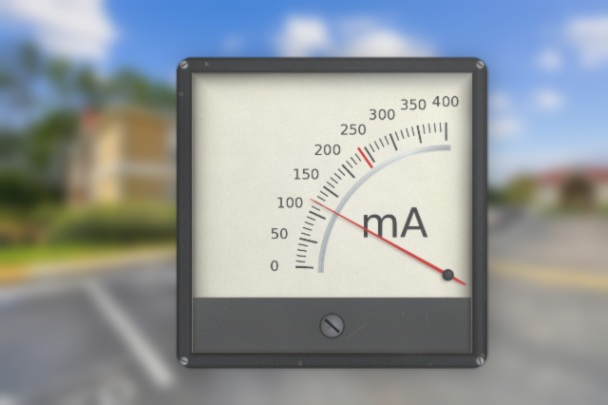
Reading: 120 (mA)
